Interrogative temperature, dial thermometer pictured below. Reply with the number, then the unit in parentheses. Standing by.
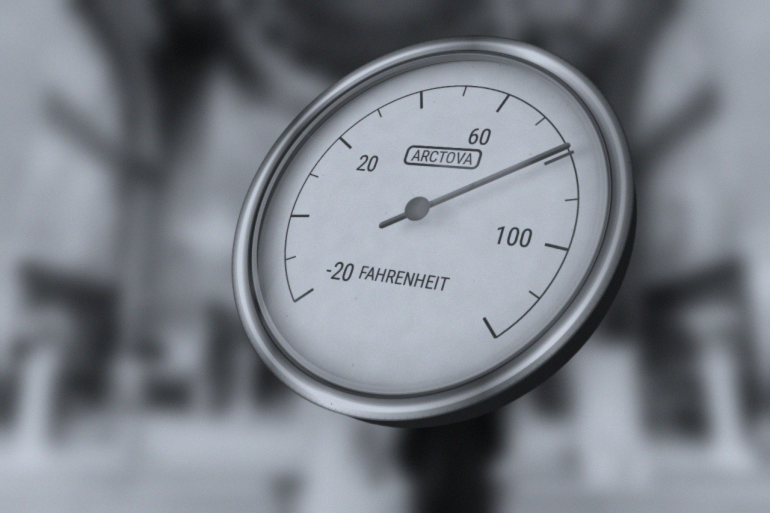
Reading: 80 (°F)
